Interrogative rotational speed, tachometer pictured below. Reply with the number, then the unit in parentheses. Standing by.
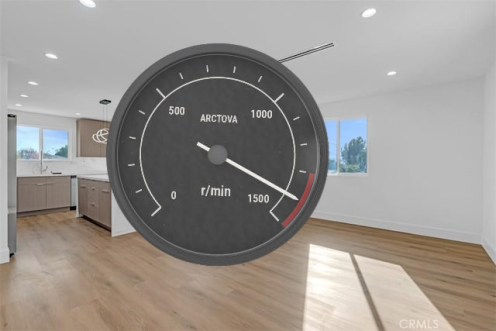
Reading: 1400 (rpm)
